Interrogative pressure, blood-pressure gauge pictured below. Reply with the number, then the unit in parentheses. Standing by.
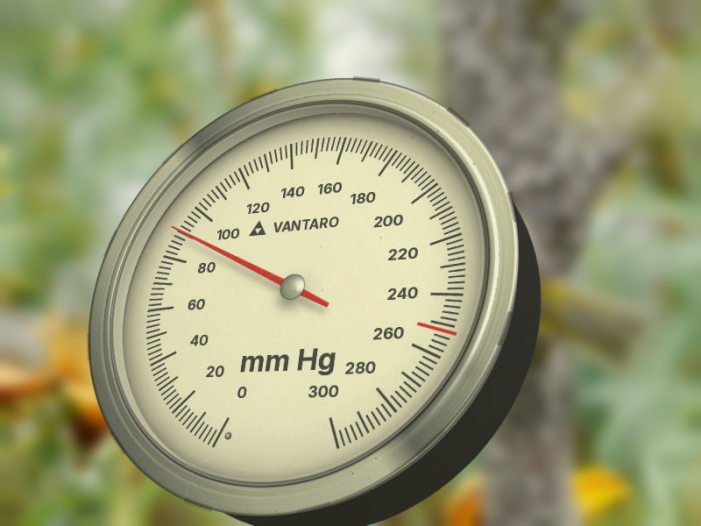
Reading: 90 (mmHg)
